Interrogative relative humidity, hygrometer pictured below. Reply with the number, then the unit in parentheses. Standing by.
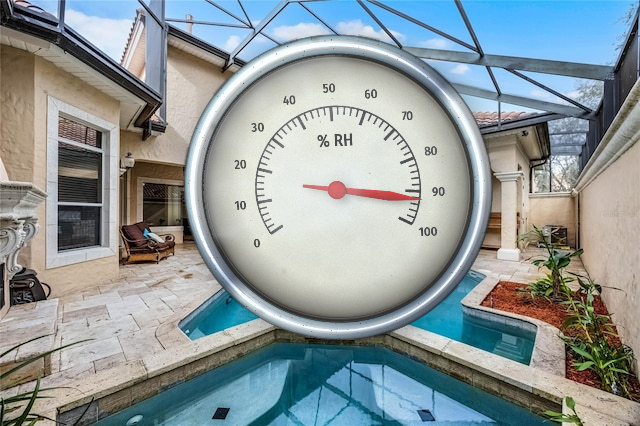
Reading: 92 (%)
